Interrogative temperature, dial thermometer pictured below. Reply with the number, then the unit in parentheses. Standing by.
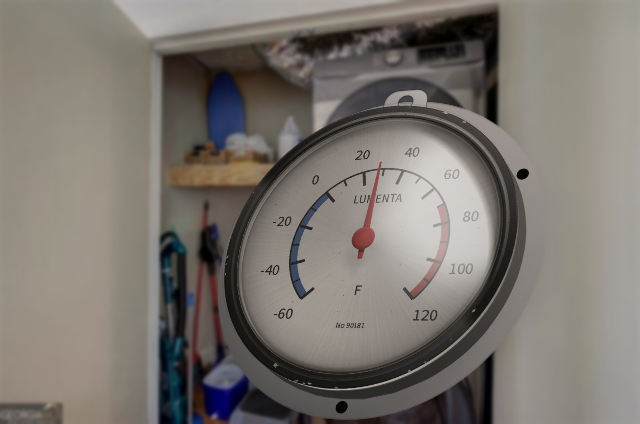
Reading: 30 (°F)
